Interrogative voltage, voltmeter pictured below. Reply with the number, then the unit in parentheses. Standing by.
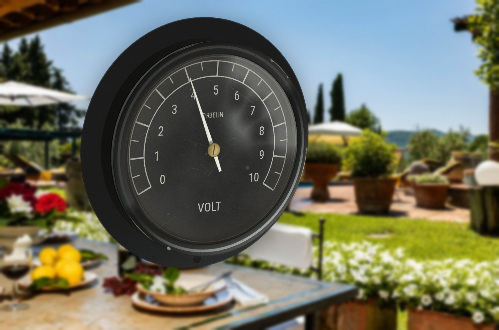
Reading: 4 (V)
